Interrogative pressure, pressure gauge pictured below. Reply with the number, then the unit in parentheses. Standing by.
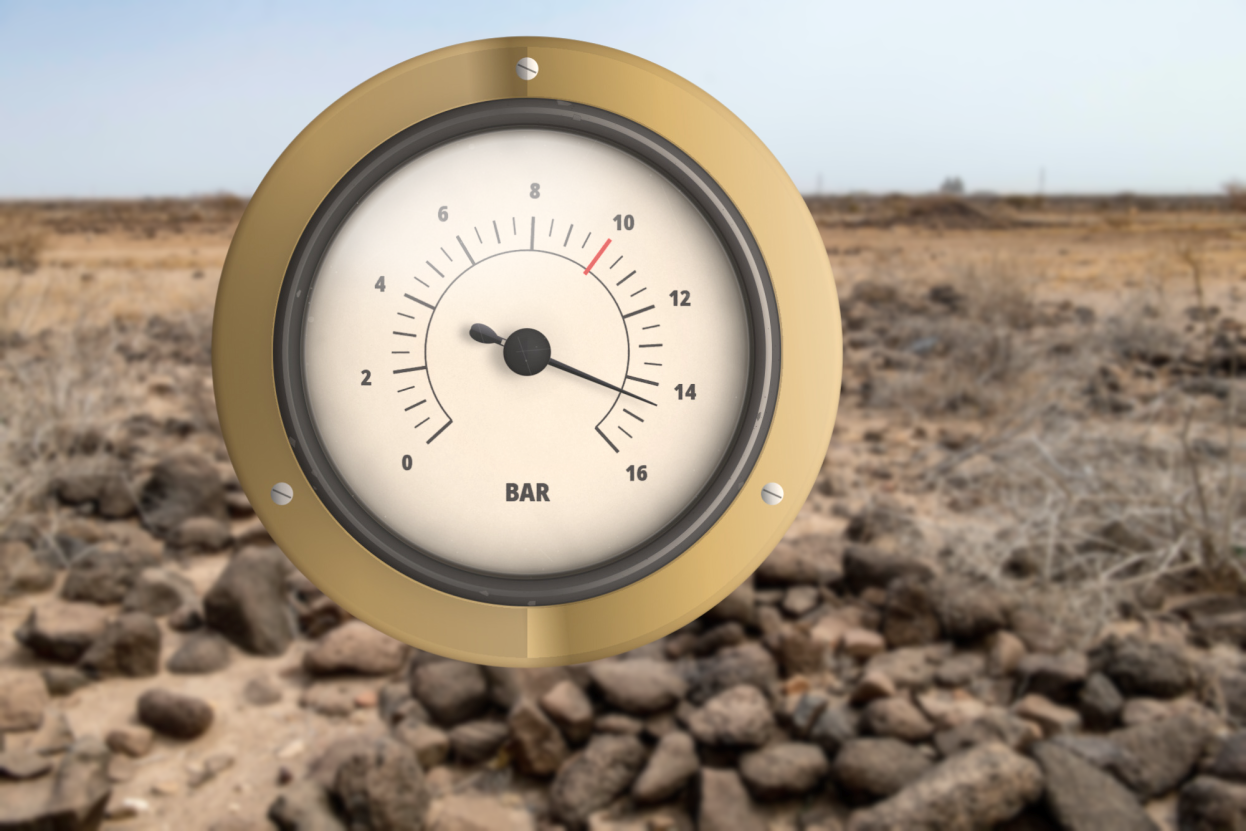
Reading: 14.5 (bar)
